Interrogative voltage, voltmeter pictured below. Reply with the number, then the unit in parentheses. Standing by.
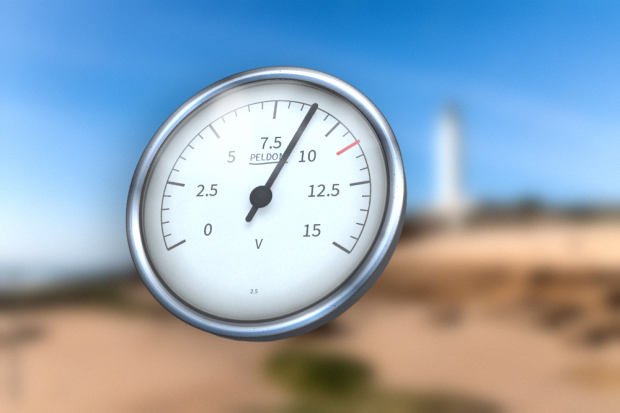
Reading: 9 (V)
